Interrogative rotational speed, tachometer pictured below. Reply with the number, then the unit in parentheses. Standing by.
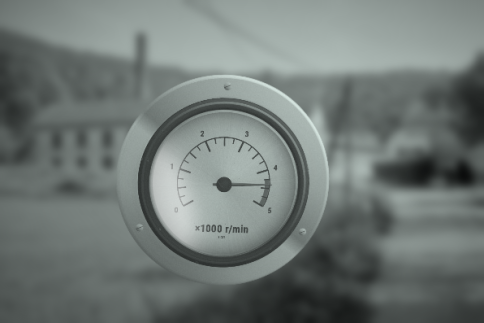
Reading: 4375 (rpm)
